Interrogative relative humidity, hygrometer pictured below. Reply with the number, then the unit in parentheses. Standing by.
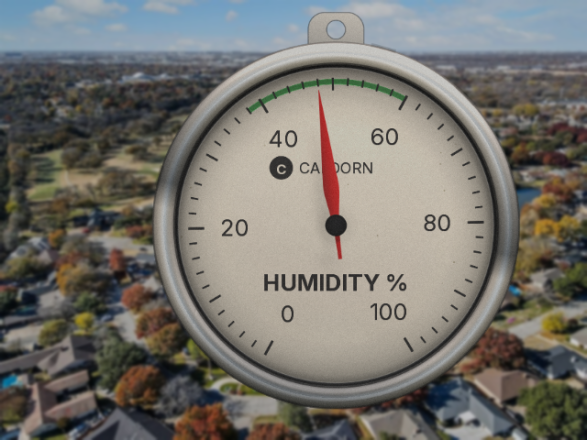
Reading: 48 (%)
